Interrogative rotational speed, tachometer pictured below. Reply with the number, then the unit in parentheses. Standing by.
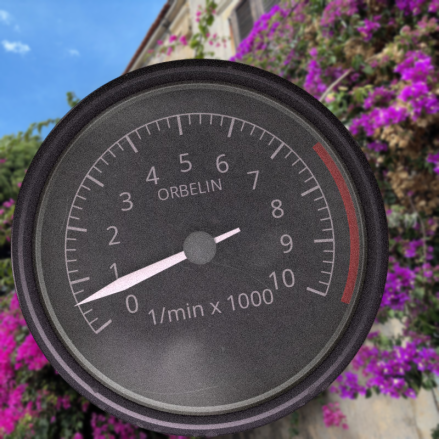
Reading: 600 (rpm)
